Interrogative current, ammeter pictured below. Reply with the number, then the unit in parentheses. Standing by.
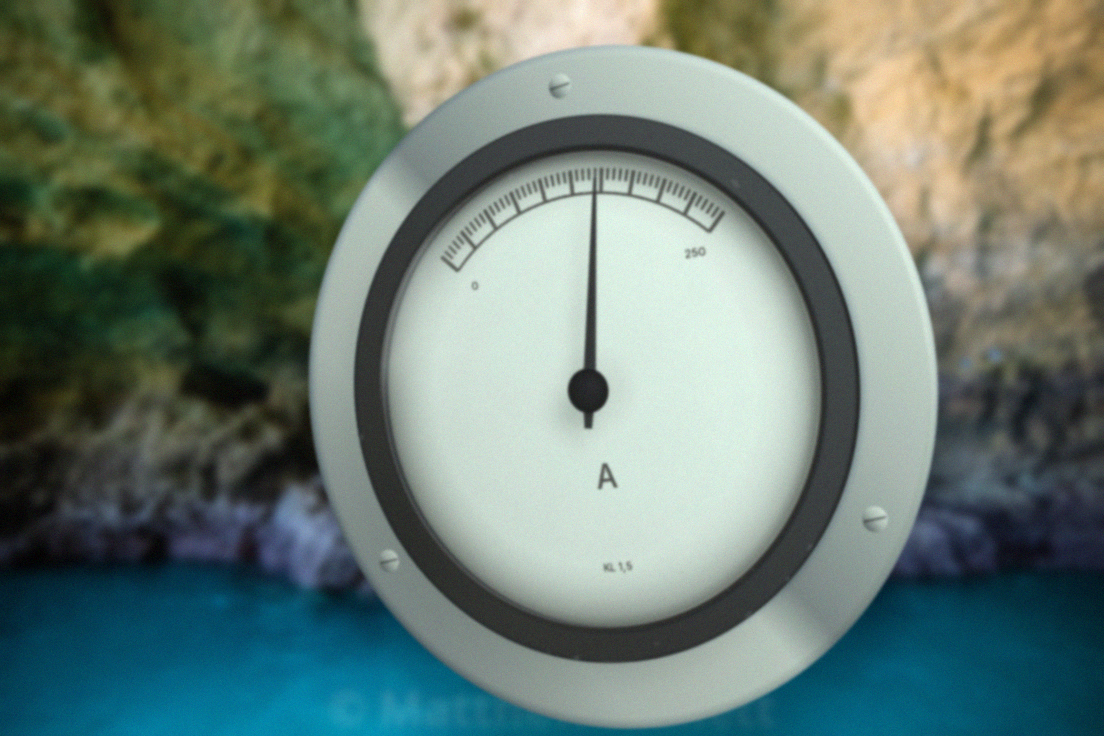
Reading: 150 (A)
